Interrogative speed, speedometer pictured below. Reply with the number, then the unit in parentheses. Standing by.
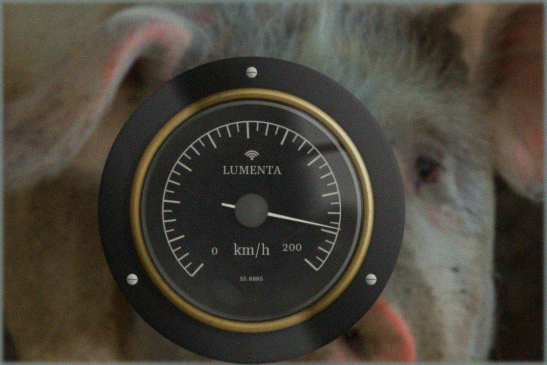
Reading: 177.5 (km/h)
